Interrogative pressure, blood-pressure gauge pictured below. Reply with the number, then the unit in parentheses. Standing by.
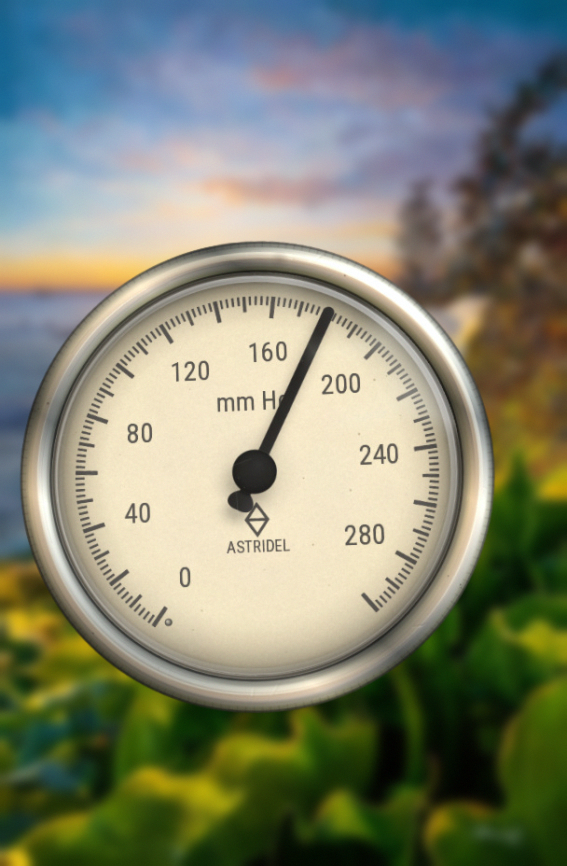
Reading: 180 (mmHg)
